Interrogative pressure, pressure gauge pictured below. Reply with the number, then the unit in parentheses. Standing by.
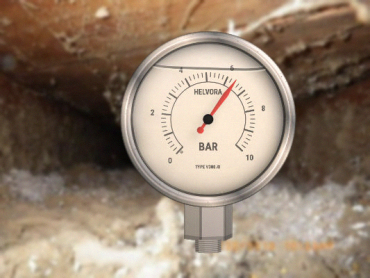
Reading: 6.4 (bar)
